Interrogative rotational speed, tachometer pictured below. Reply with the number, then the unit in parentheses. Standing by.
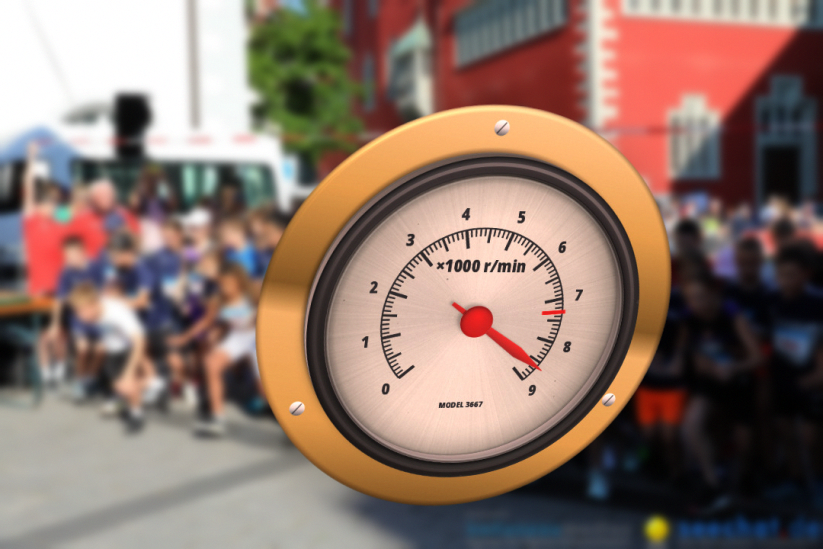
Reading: 8600 (rpm)
